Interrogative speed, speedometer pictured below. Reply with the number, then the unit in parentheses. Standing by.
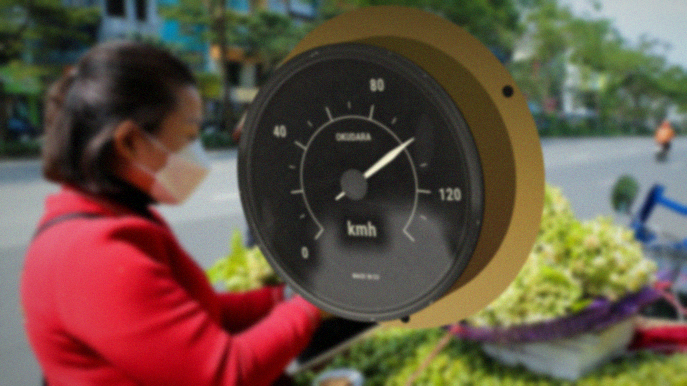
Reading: 100 (km/h)
